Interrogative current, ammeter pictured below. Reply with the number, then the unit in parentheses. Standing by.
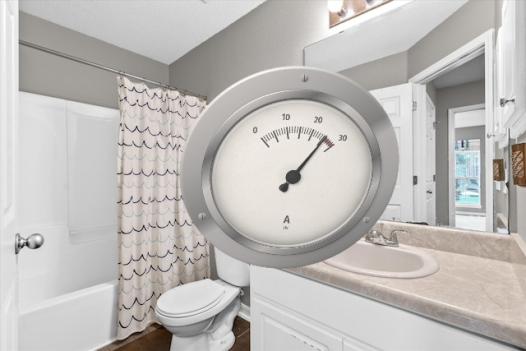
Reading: 25 (A)
